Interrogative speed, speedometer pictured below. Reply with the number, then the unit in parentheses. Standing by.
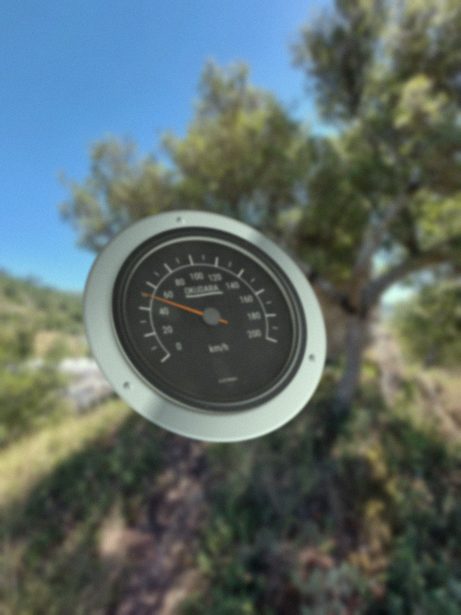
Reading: 50 (km/h)
